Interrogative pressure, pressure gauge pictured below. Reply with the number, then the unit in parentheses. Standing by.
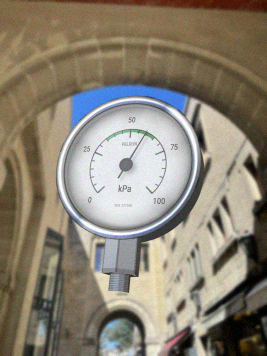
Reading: 60 (kPa)
